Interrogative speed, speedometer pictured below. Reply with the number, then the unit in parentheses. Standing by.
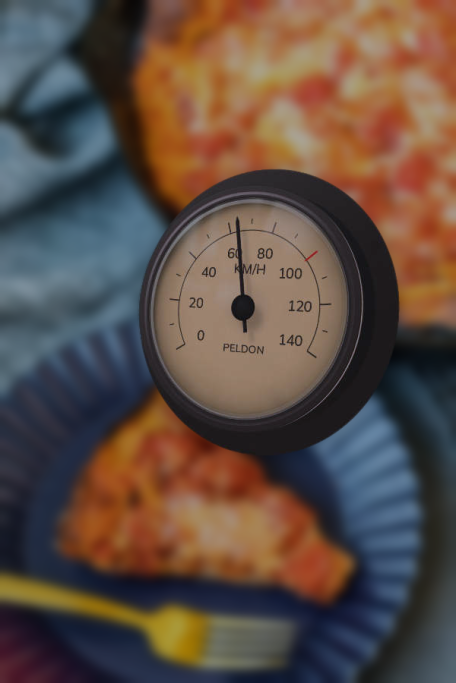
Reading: 65 (km/h)
